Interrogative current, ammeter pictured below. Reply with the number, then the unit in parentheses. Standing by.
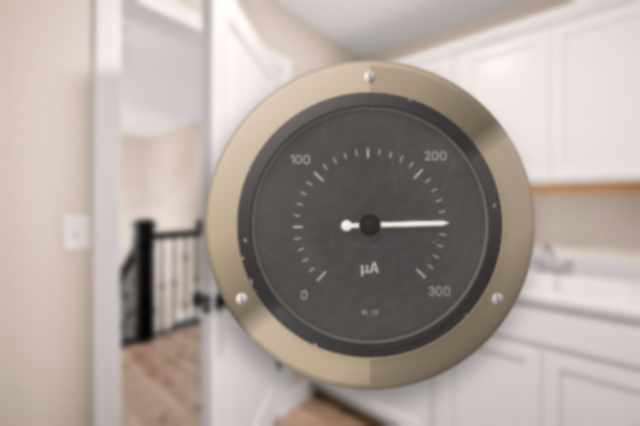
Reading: 250 (µA)
